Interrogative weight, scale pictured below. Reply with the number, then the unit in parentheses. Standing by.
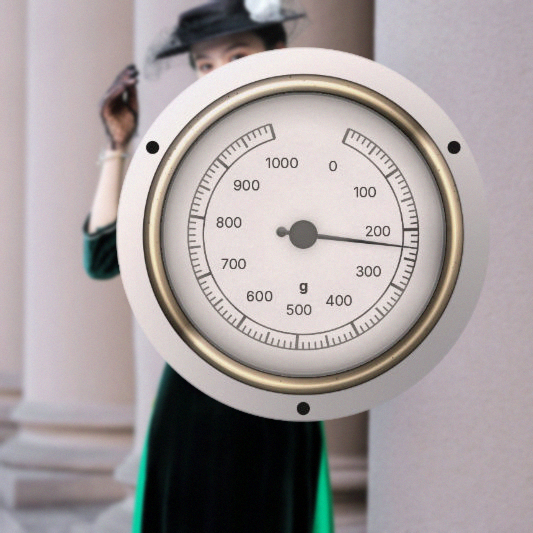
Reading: 230 (g)
